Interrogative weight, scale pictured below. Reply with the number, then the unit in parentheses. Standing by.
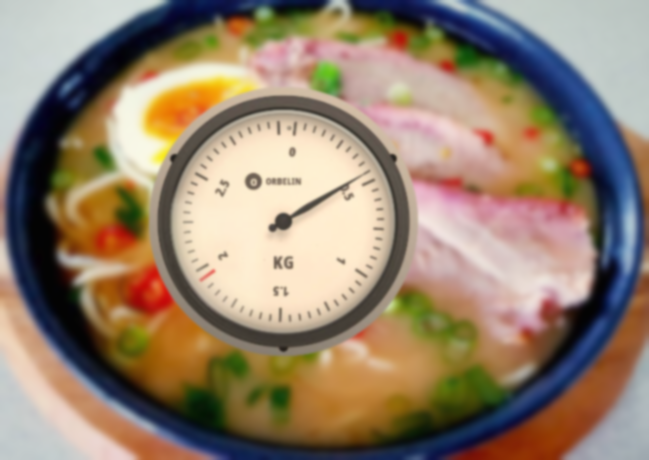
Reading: 0.45 (kg)
